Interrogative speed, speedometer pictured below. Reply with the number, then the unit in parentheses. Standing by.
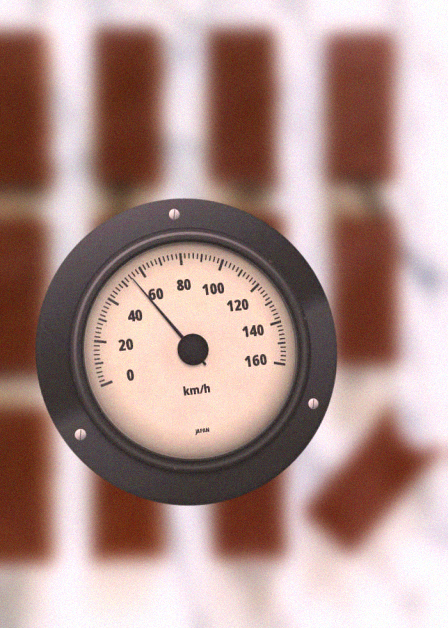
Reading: 54 (km/h)
